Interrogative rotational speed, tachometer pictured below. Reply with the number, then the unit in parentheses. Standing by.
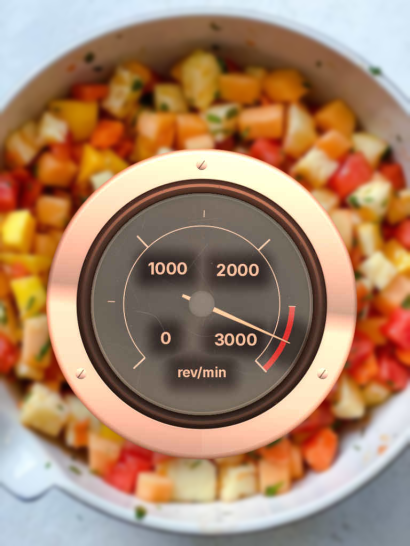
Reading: 2750 (rpm)
